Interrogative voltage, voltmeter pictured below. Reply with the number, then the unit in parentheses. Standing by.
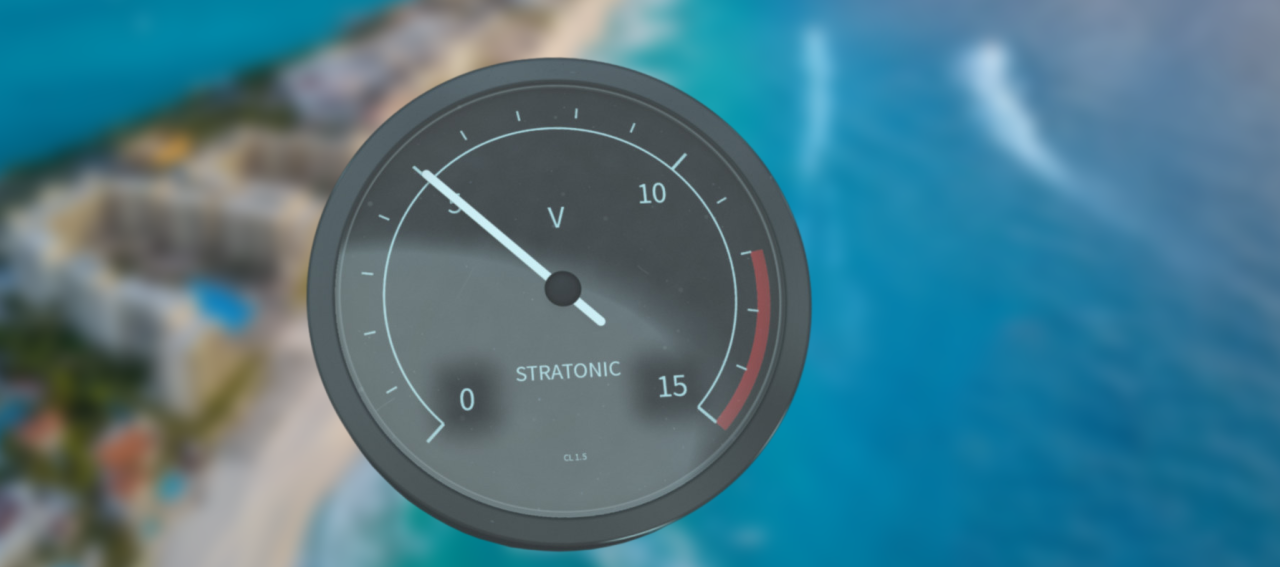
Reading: 5 (V)
